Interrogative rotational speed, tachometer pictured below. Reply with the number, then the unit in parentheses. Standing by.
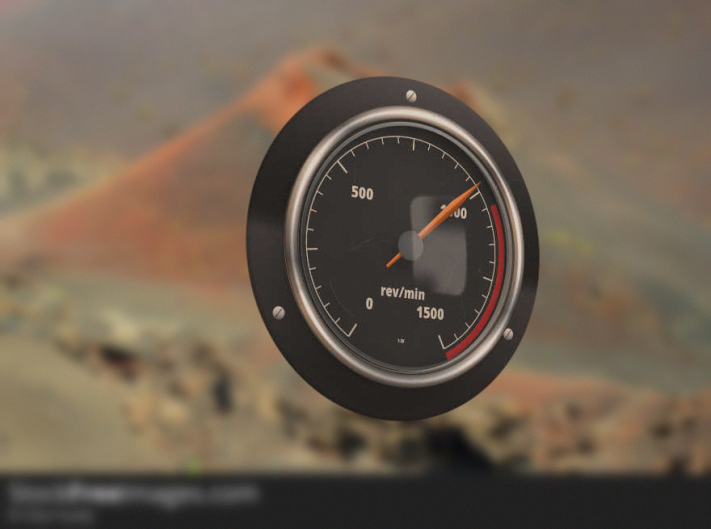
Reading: 975 (rpm)
